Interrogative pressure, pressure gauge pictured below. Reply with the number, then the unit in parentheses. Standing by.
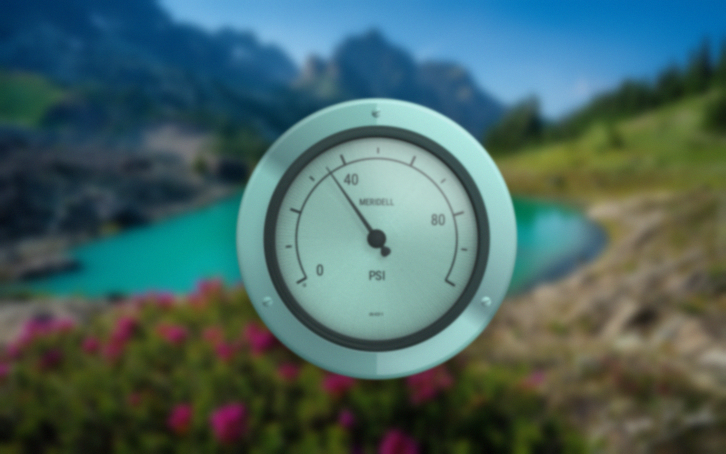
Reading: 35 (psi)
